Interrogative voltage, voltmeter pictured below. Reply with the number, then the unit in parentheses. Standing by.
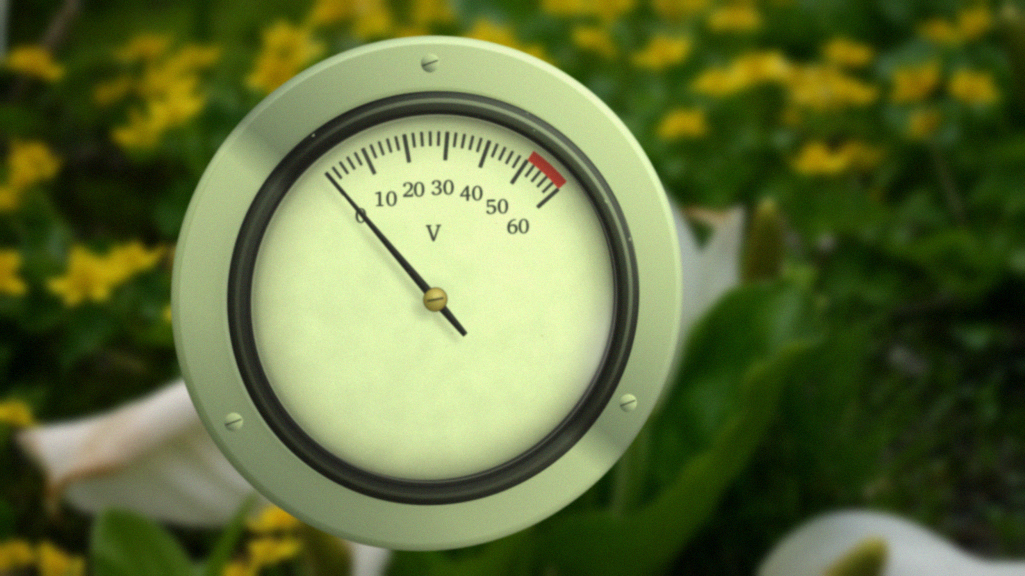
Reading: 0 (V)
